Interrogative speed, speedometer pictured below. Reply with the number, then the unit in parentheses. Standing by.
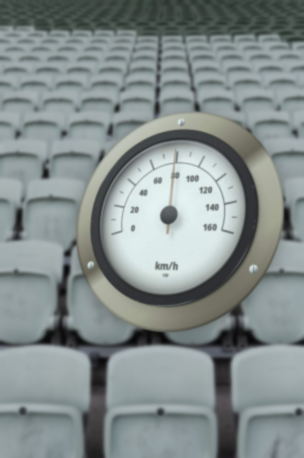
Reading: 80 (km/h)
